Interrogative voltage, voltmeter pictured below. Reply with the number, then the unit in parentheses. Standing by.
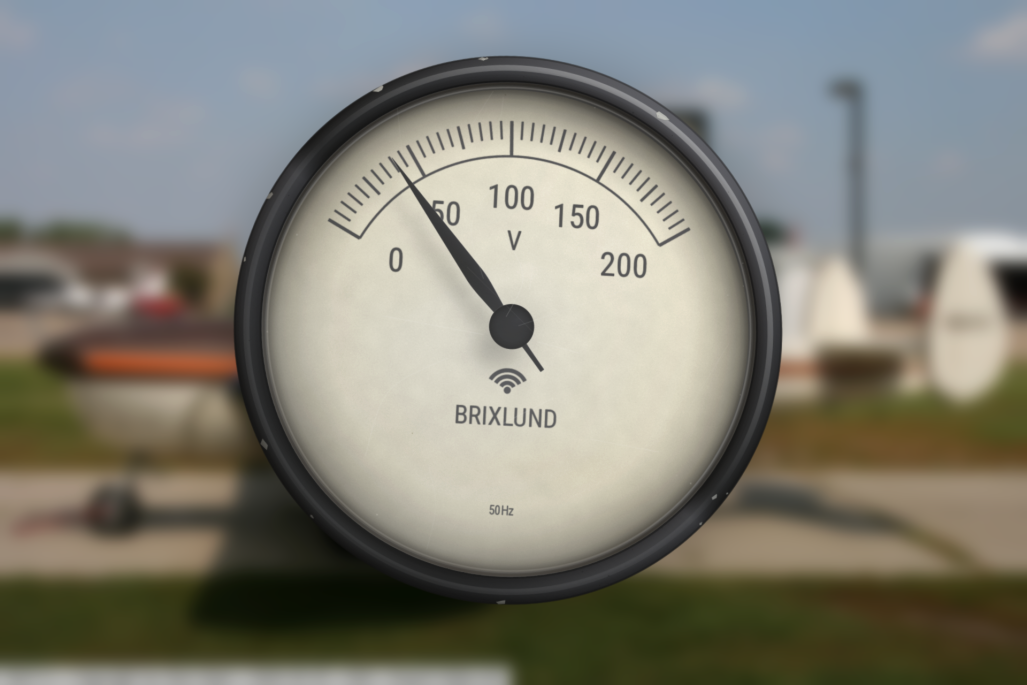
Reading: 40 (V)
